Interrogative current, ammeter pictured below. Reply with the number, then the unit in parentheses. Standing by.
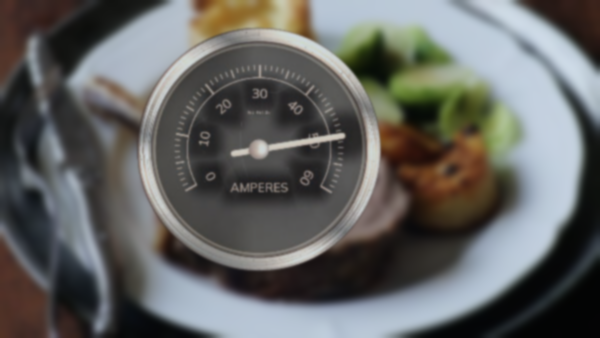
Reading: 50 (A)
